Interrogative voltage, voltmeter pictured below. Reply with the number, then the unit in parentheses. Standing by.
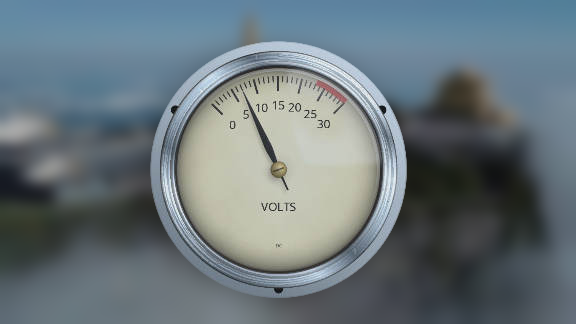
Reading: 7 (V)
